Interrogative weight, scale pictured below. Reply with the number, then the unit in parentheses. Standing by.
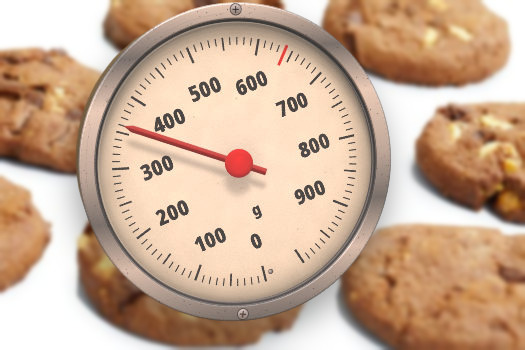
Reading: 360 (g)
